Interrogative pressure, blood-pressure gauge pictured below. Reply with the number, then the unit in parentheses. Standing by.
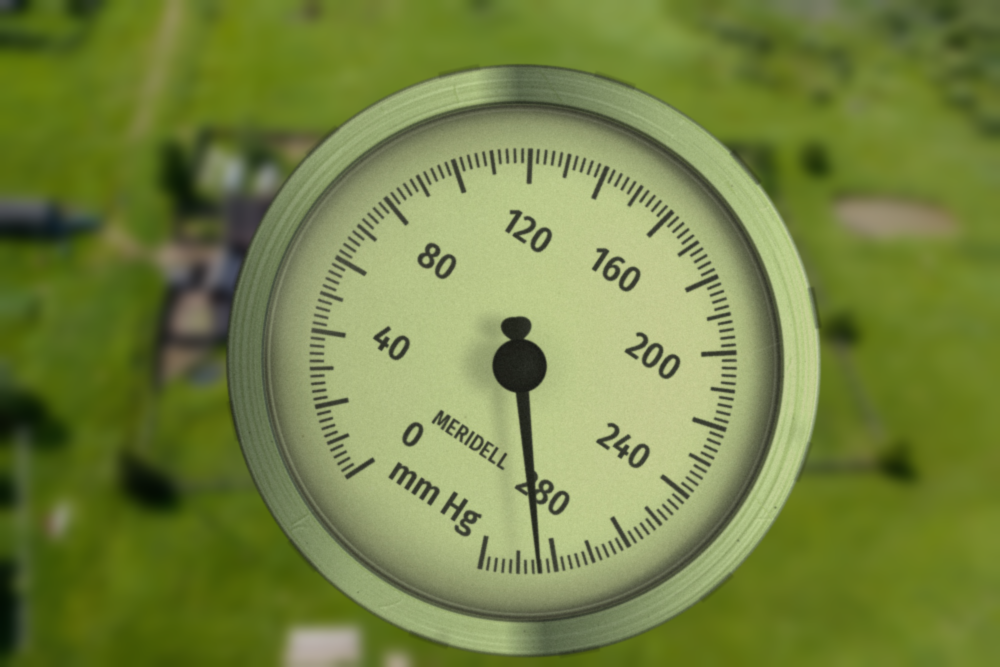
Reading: 284 (mmHg)
